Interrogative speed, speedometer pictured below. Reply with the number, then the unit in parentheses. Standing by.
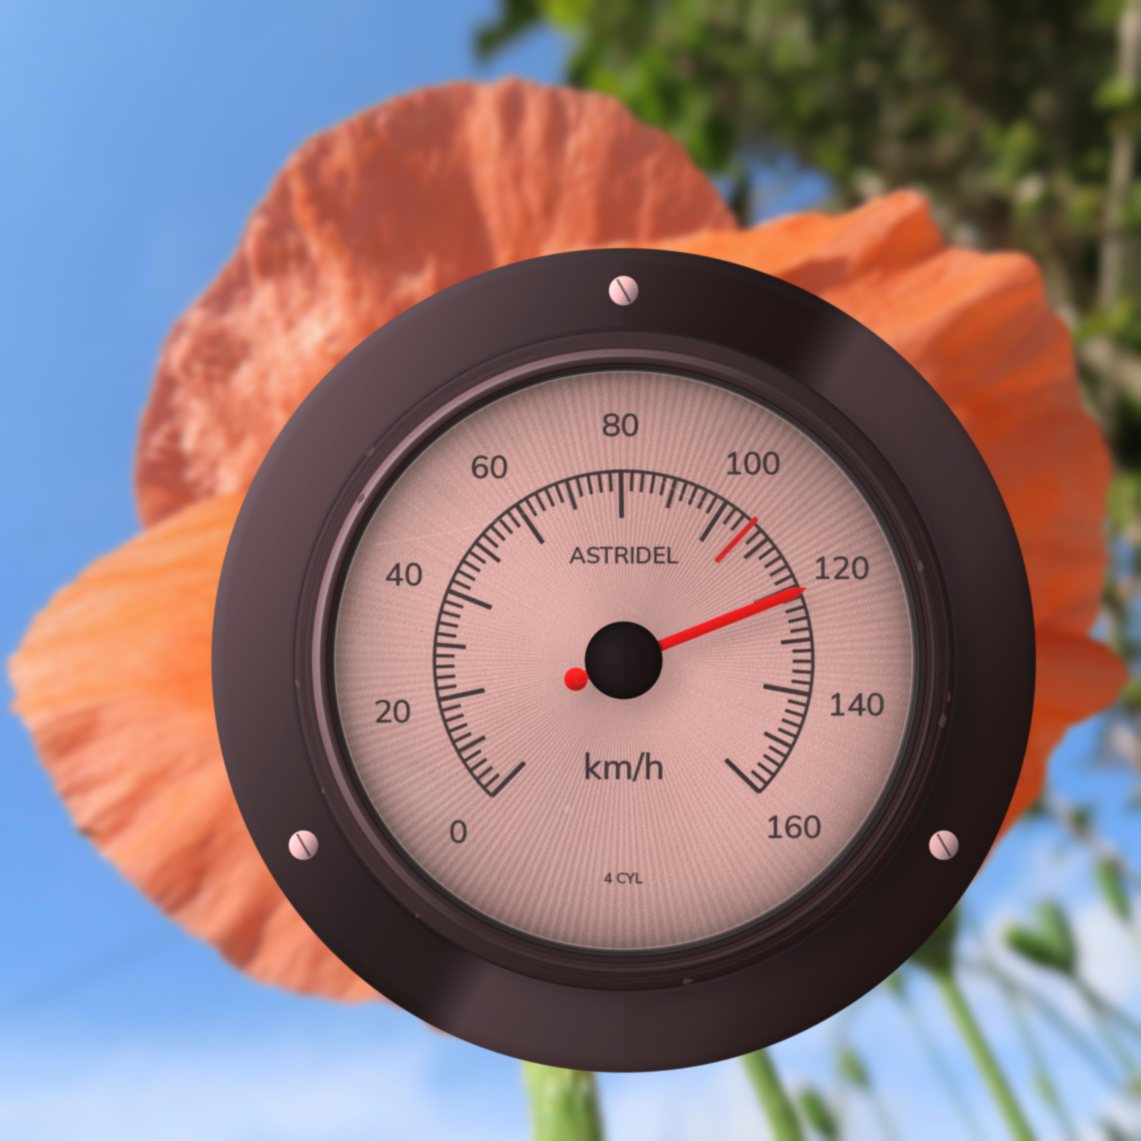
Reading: 121 (km/h)
